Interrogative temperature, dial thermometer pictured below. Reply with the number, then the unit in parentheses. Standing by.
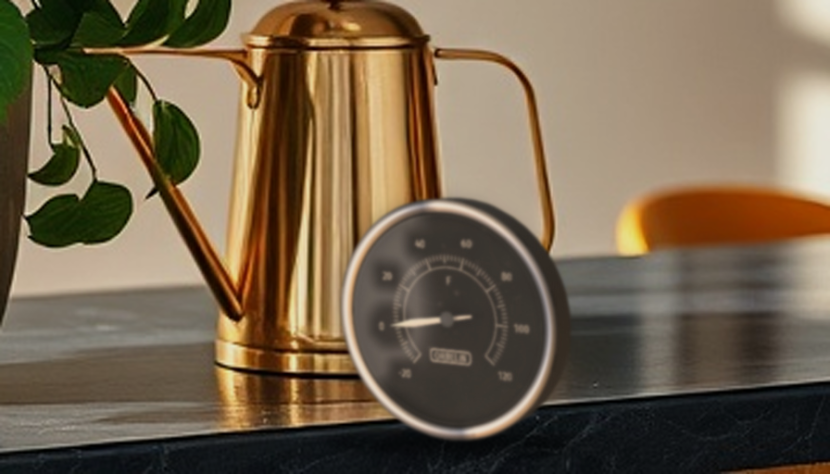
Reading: 0 (°F)
